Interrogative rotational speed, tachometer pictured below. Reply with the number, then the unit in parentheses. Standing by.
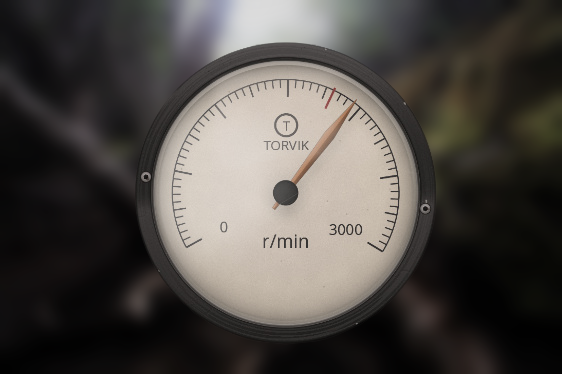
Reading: 1950 (rpm)
